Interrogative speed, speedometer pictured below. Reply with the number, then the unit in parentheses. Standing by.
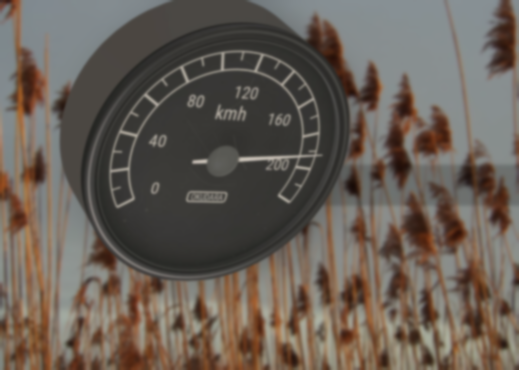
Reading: 190 (km/h)
